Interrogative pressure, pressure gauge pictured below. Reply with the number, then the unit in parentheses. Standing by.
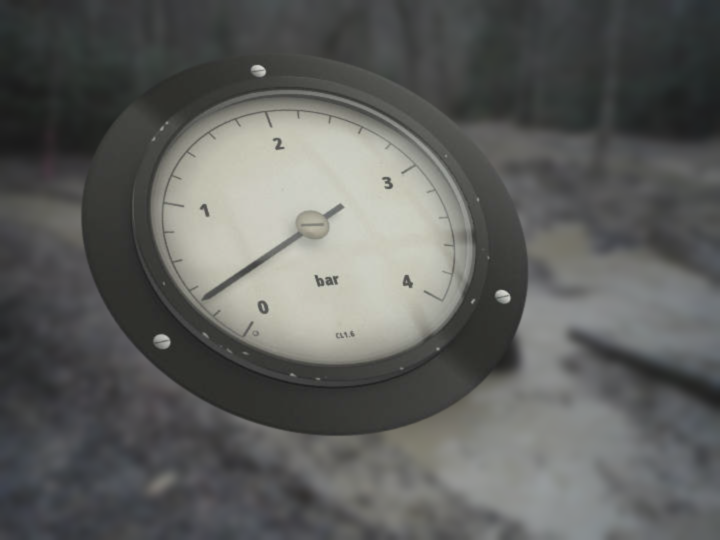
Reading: 0.3 (bar)
